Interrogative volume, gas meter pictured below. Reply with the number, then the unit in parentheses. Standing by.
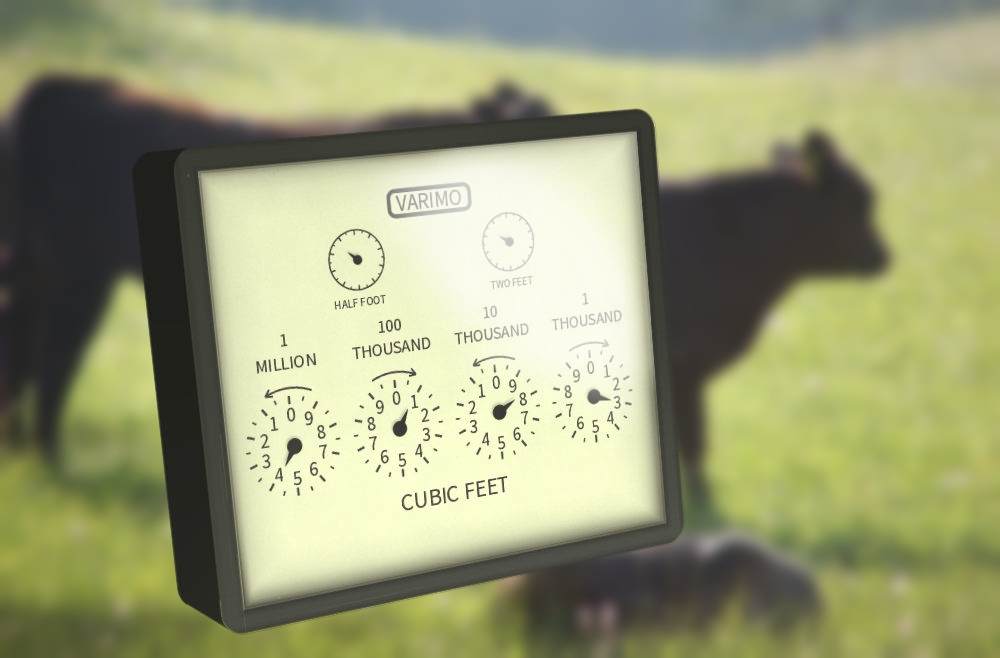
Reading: 408300 (ft³)
